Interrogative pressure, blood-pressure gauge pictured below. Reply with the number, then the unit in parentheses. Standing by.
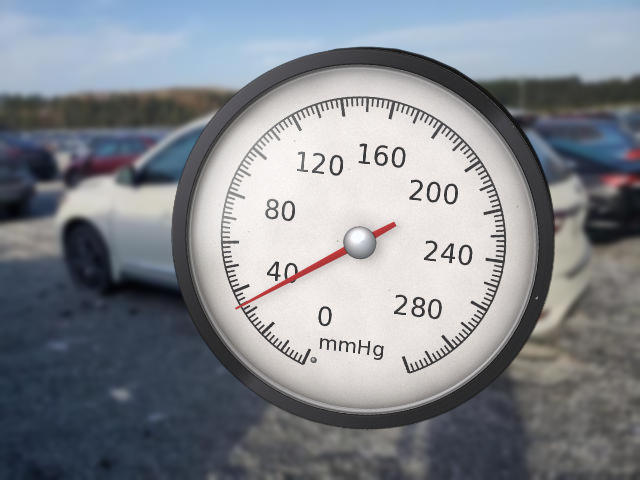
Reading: 34 (mmHg)
